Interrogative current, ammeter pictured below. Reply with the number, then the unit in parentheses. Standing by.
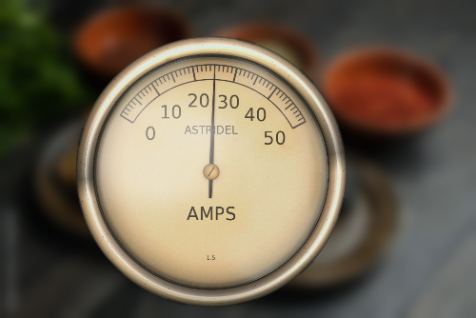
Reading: 25 (A)
